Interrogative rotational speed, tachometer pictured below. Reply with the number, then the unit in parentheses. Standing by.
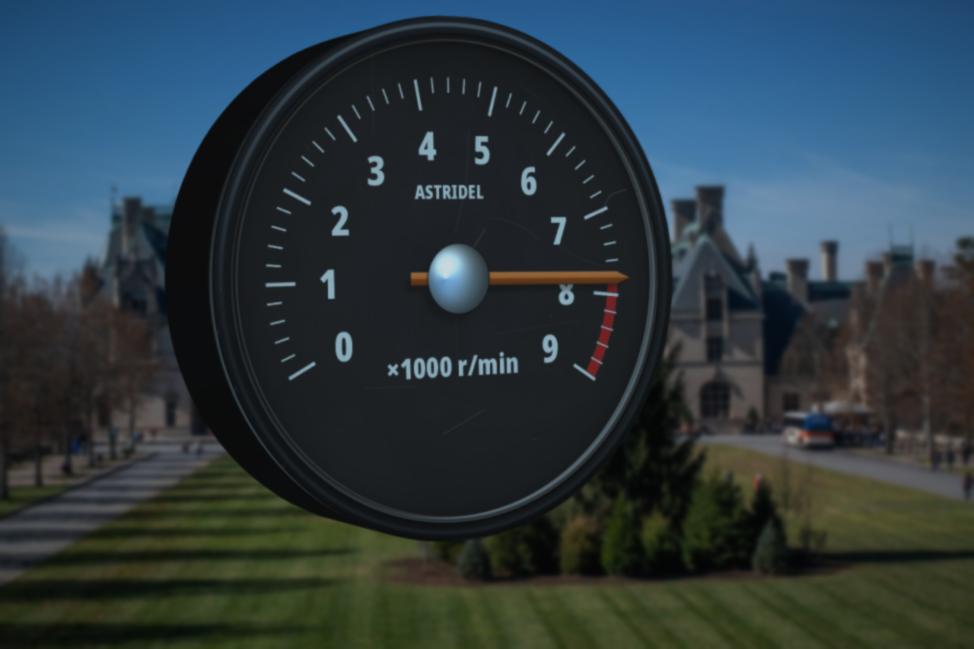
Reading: 7800 (rpm)
